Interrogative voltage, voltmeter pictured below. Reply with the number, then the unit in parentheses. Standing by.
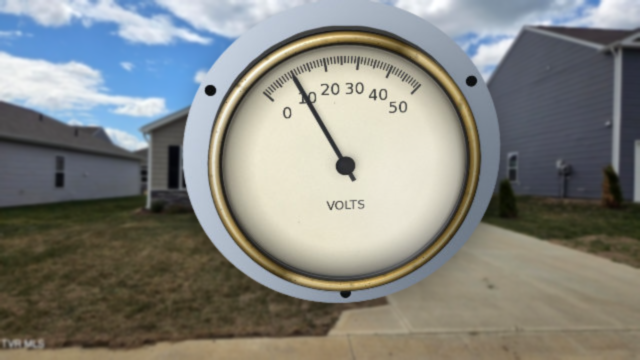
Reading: 10 (V)
